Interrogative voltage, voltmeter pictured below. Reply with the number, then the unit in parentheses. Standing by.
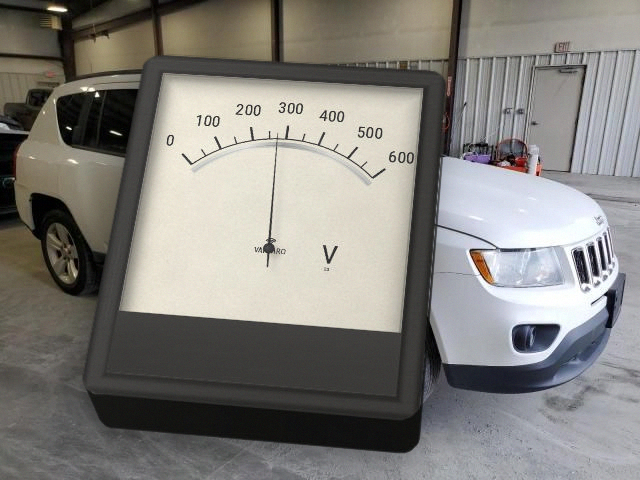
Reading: 275 (V)
